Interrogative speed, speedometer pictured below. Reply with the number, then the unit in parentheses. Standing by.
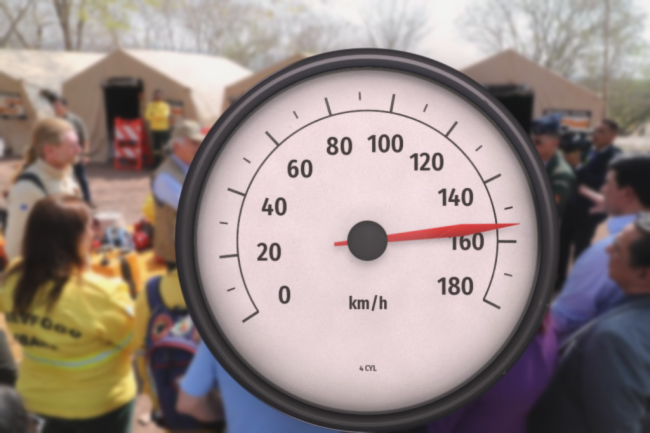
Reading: 155 (km/h)
